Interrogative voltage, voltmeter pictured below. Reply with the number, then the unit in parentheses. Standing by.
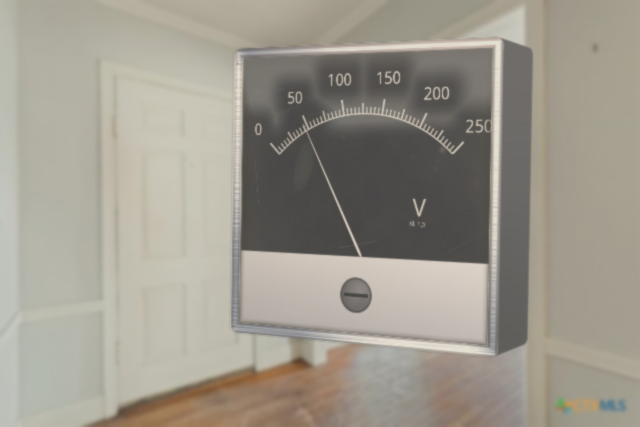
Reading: 50 (V)
